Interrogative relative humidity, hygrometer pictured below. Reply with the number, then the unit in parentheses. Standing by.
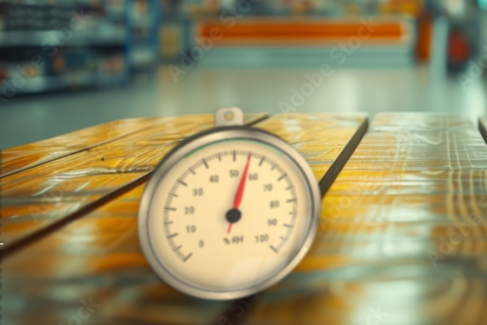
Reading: 55 (%)
